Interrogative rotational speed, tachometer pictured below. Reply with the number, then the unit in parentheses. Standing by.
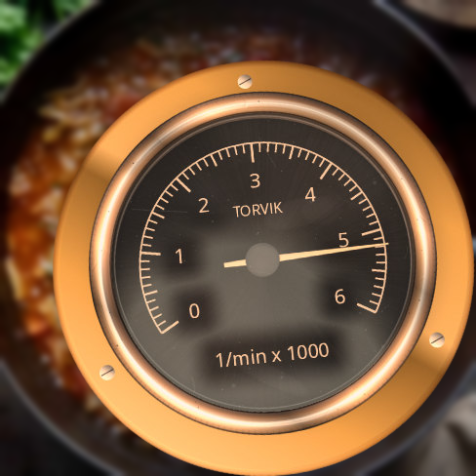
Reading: 5200 (rpm)
